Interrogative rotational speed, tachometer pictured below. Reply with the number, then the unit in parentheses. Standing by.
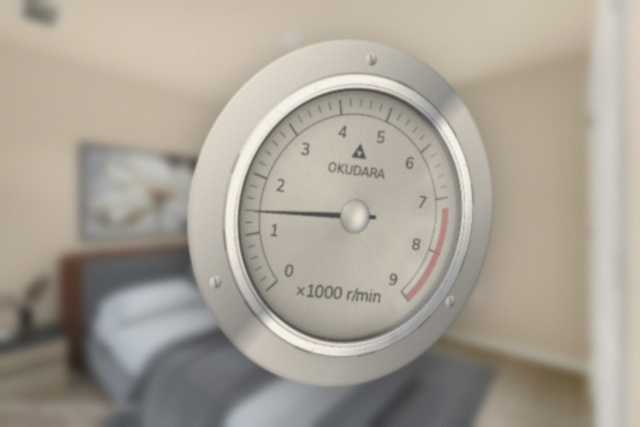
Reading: 1400 (rpm)
